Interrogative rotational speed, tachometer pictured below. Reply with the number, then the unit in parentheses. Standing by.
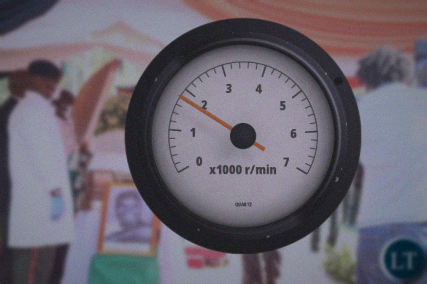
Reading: 1800 (rpm)
